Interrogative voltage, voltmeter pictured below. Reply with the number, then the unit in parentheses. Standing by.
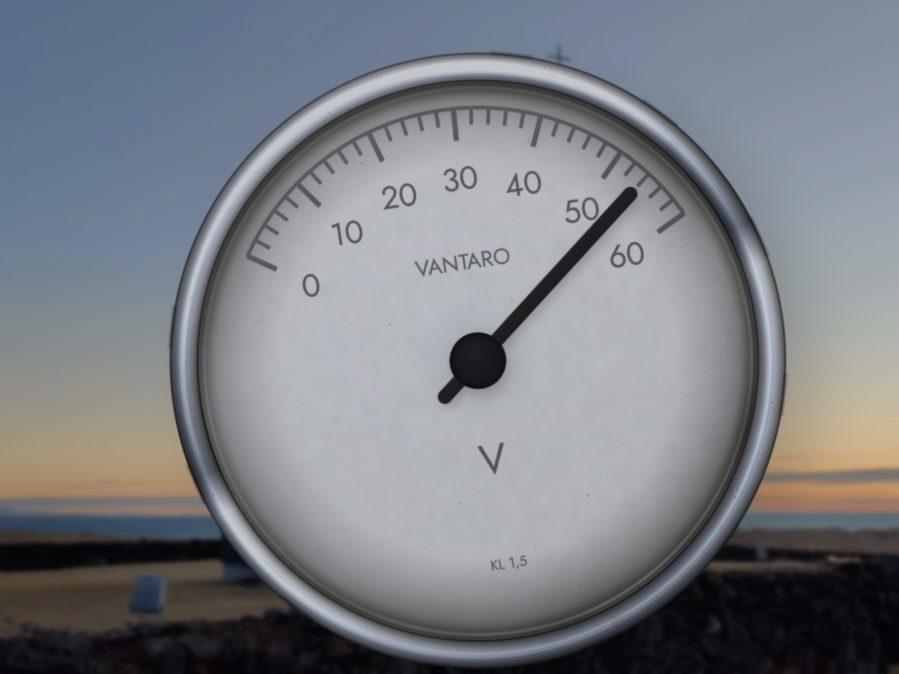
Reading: 54 (V)
